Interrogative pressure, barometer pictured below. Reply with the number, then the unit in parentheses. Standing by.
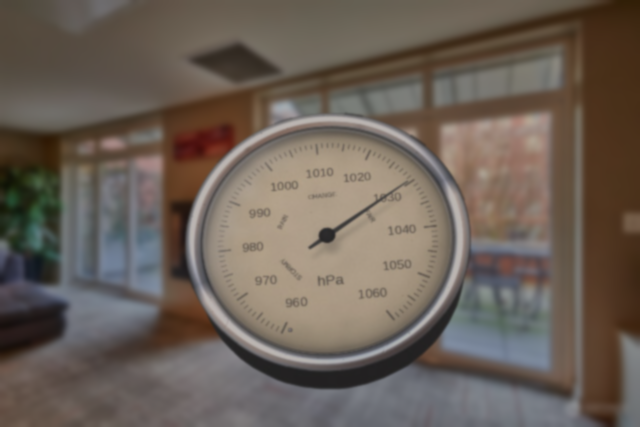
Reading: 1030 (hPa)
